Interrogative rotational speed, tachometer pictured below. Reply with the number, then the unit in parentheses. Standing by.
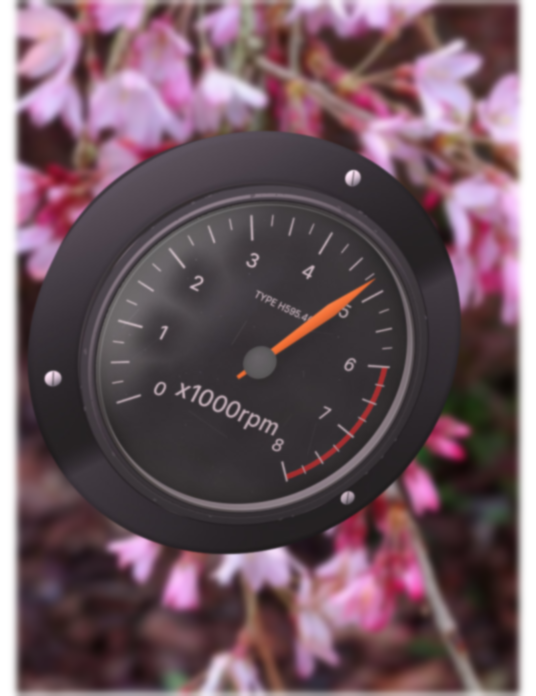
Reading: 4750 (rpm)
